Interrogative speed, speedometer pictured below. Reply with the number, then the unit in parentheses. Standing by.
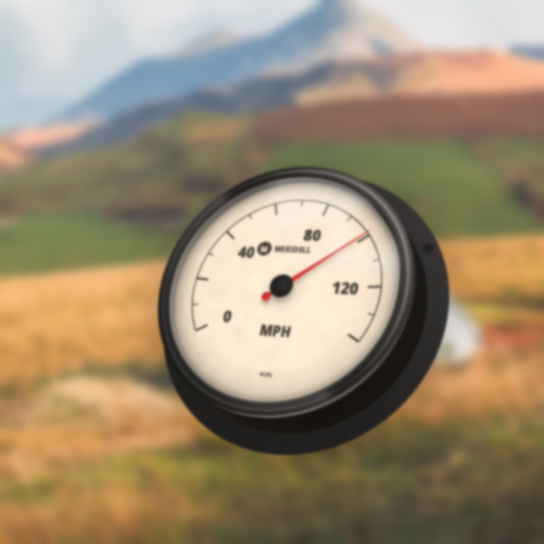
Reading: 100 (mph)
